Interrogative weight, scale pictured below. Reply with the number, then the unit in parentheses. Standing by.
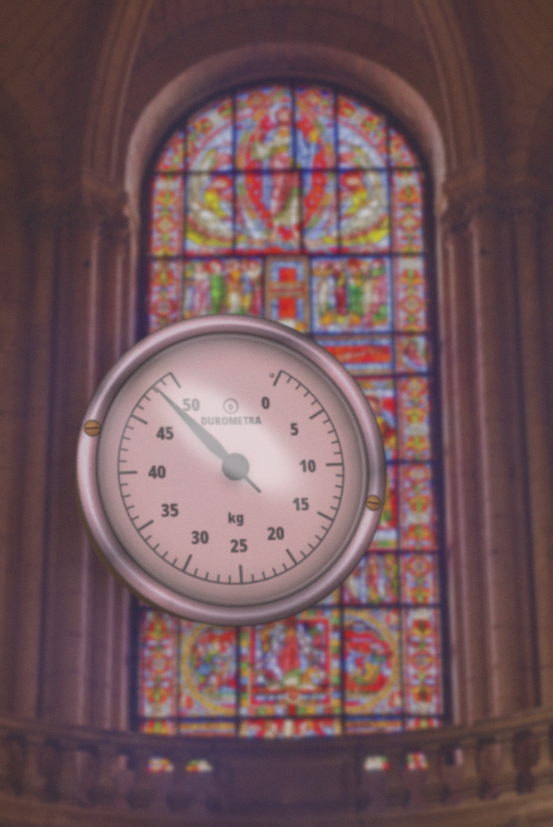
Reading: 48 (kg)
